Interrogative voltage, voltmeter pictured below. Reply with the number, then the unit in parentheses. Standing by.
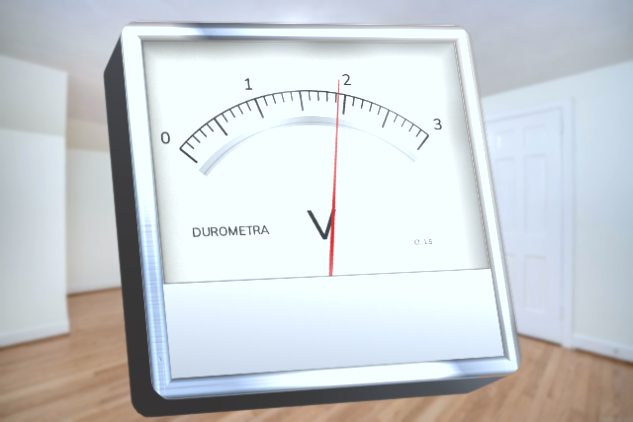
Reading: 1.9 (V)
